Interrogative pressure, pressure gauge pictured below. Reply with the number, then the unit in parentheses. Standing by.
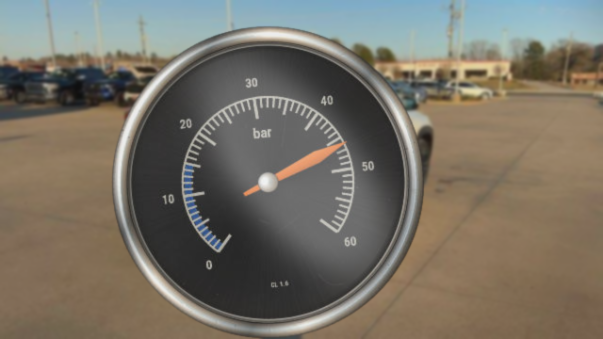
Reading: 46 (bar)
